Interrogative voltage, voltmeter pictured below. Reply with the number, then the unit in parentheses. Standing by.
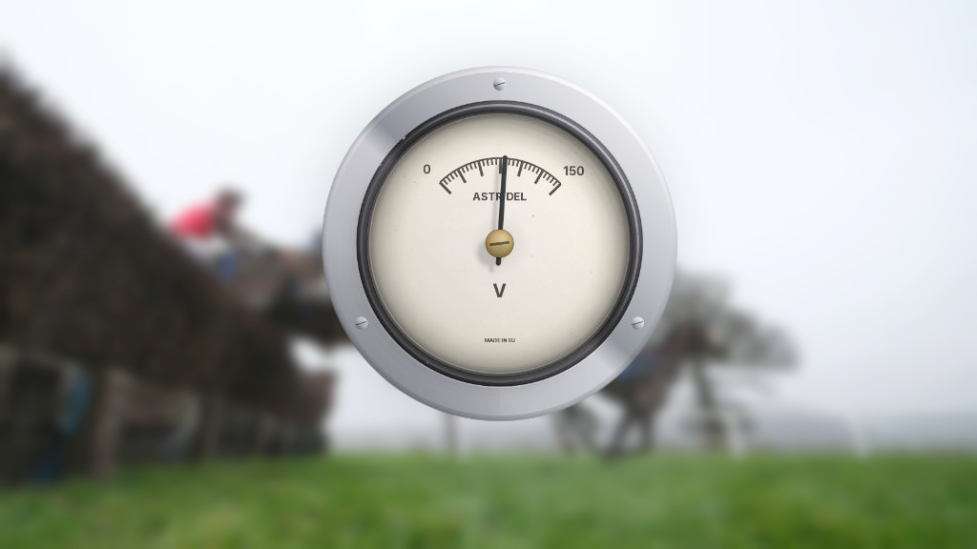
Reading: 80 (V)
